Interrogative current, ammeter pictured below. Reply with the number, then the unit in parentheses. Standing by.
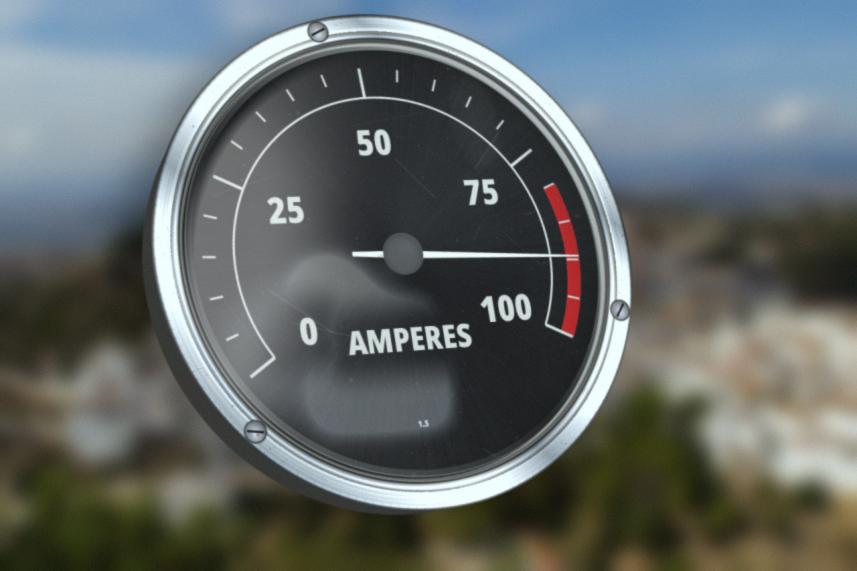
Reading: 90 (A)
